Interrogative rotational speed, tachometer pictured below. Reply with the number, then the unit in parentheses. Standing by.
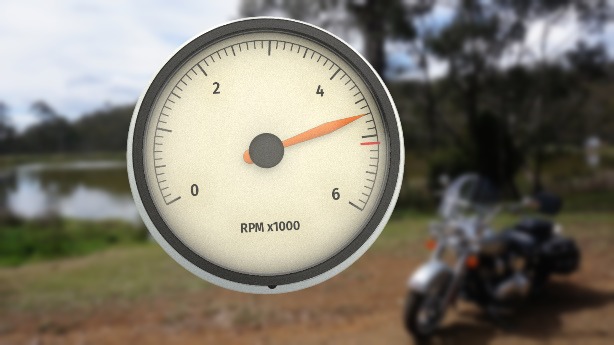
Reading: 4700 (rpm)
